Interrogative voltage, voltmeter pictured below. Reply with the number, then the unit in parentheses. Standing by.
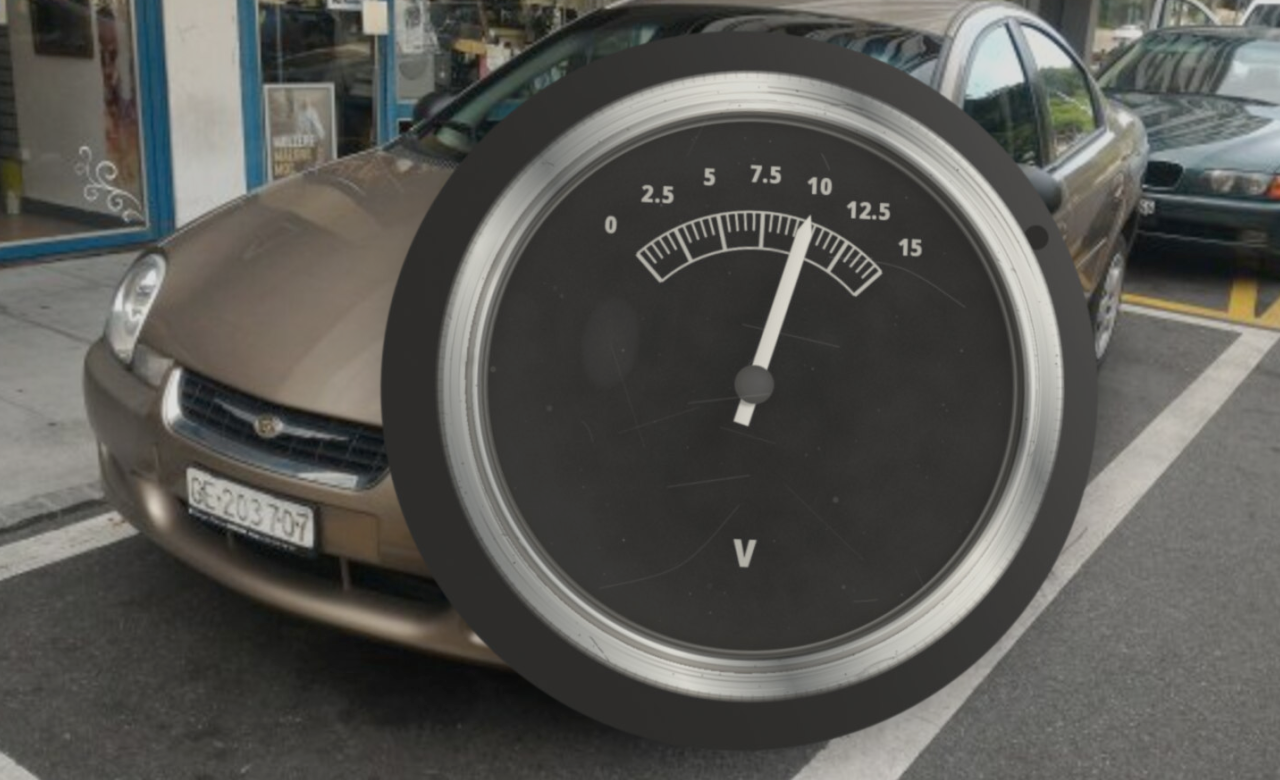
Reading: 10 (V)
